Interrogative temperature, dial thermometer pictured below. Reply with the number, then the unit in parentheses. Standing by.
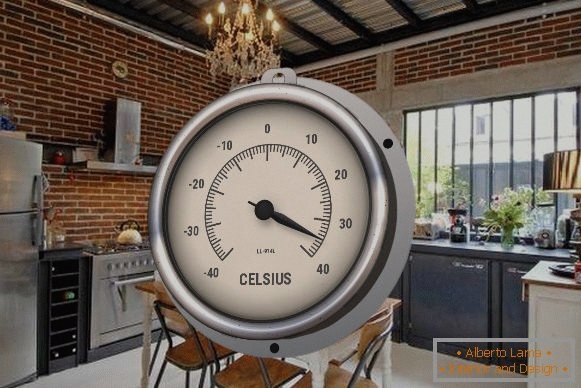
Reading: 35 (°C)
